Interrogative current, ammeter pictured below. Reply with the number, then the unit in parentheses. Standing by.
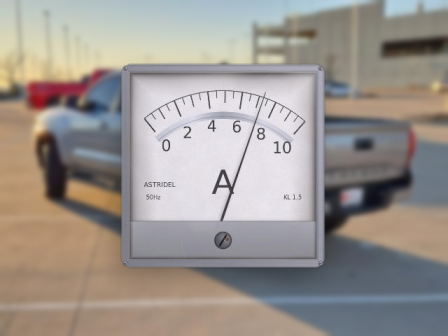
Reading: 7.25 (A)
